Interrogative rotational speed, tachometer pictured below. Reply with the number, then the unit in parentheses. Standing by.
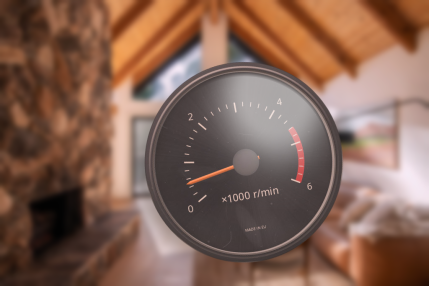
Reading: 500 (rpm)
